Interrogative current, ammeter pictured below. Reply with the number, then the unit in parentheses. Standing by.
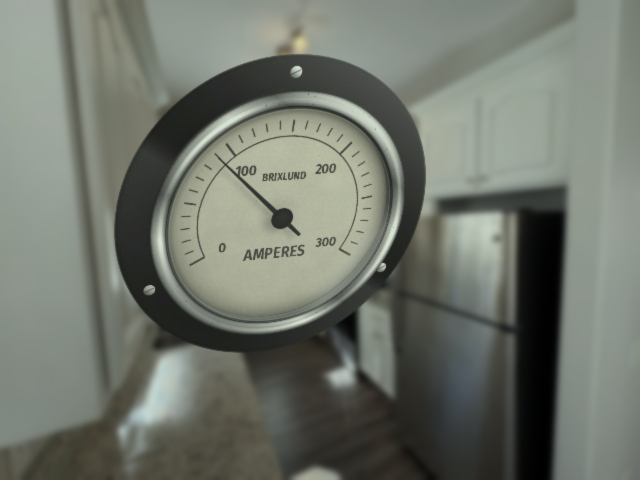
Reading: 90 (A)
